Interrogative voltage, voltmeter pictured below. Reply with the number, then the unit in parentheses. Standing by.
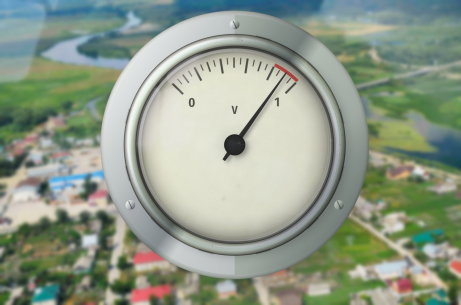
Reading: 0.9 (V)
